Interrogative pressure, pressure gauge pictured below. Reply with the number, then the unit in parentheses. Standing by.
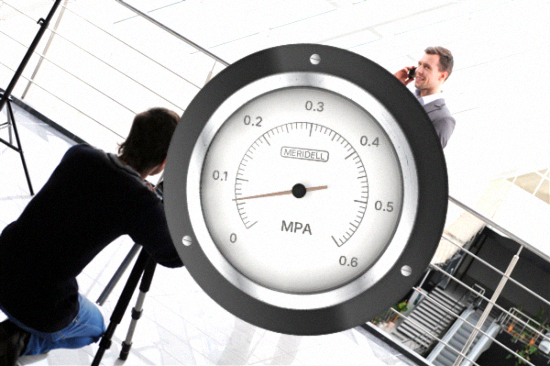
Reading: 0.06 (MPa)
